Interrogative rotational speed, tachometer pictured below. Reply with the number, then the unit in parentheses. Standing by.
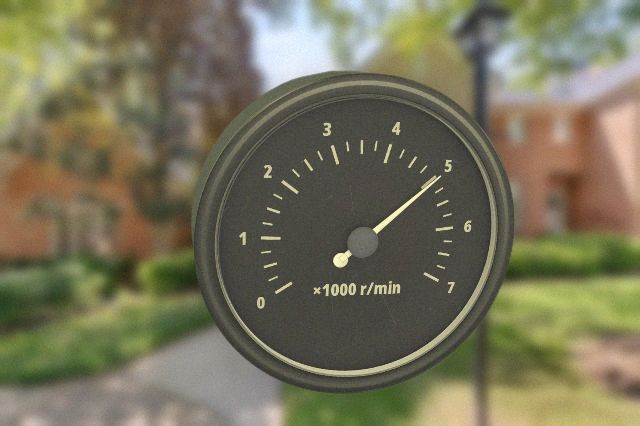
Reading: 5000 (rpm)
